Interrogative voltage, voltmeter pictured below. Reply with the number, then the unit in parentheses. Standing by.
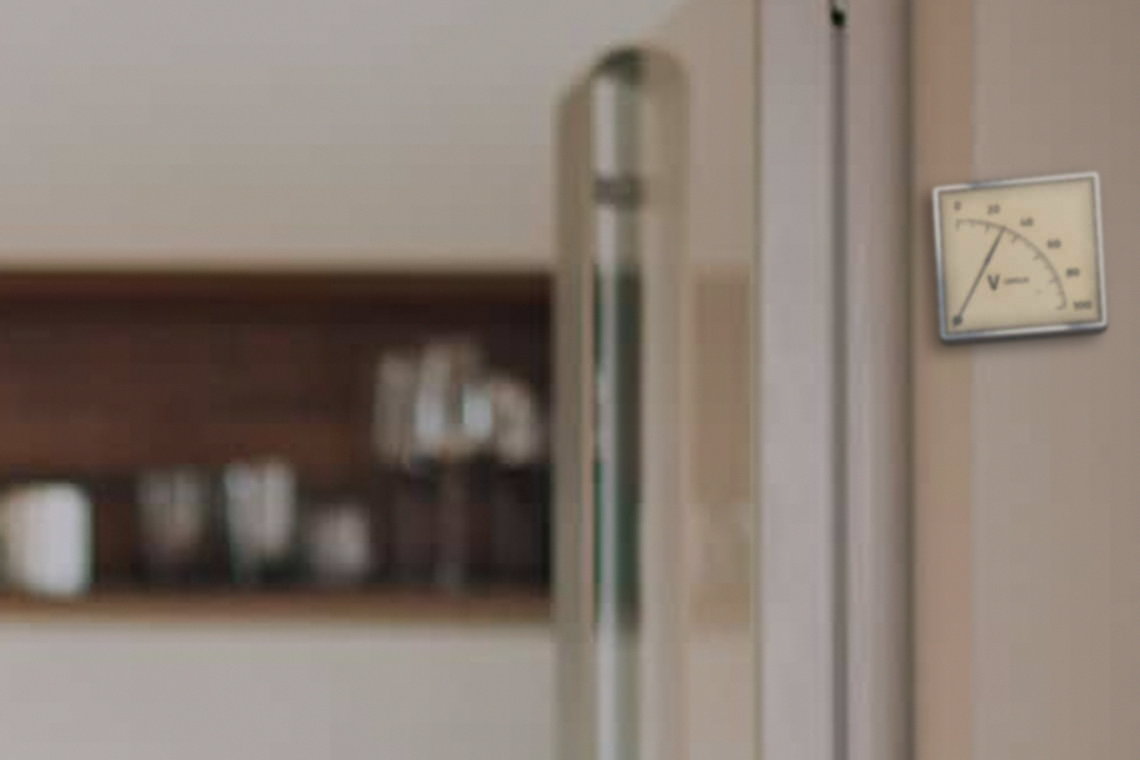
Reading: 30 (V)
